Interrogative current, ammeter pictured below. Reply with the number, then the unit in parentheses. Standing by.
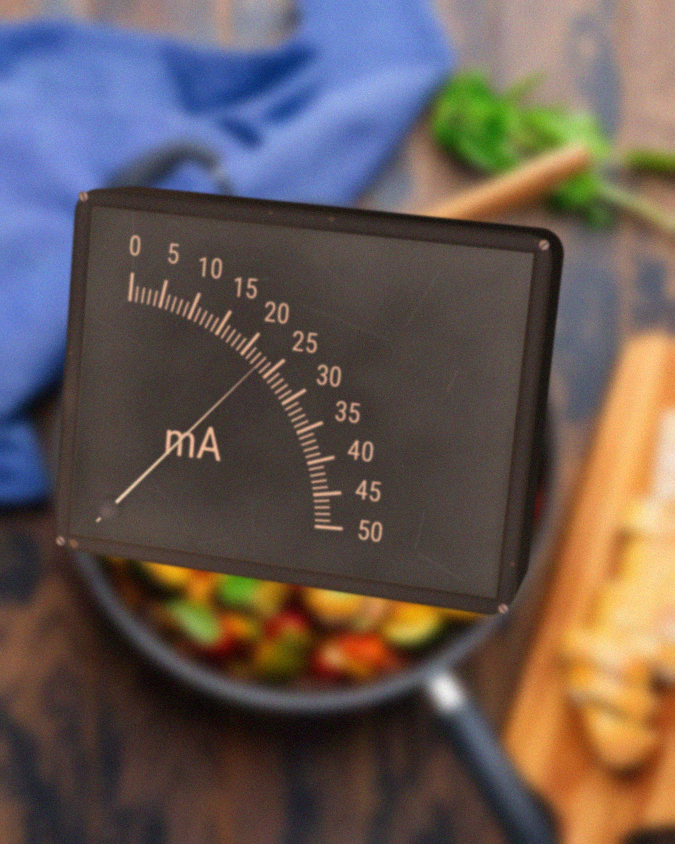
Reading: 23 (mA)
